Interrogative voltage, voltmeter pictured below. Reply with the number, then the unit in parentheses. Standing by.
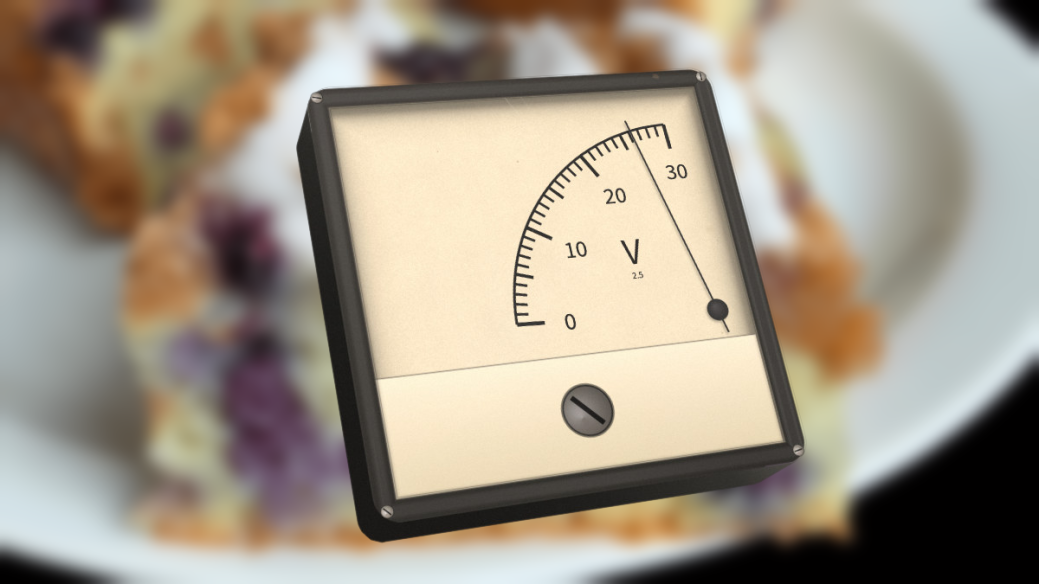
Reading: 26 (V)
